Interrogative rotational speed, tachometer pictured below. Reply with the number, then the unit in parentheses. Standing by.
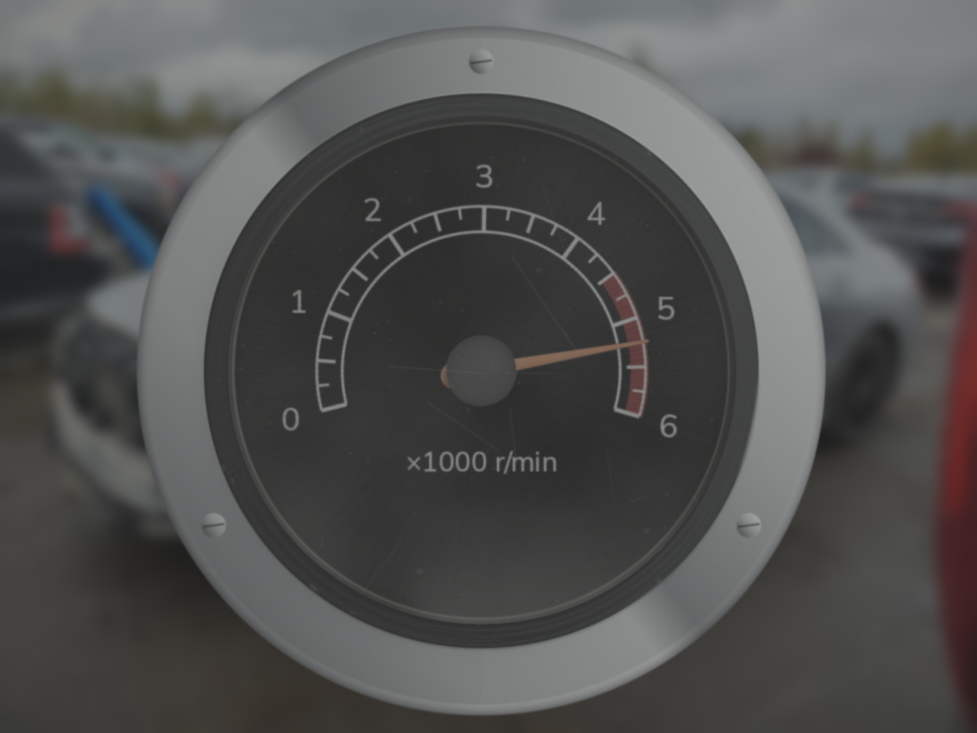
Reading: 5250 (rpm)
